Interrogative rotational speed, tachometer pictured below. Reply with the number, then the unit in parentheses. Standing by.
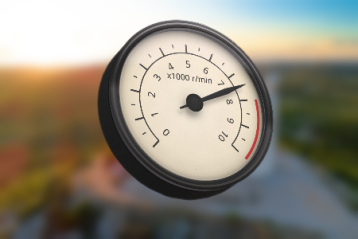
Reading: 7500 (rpm)
